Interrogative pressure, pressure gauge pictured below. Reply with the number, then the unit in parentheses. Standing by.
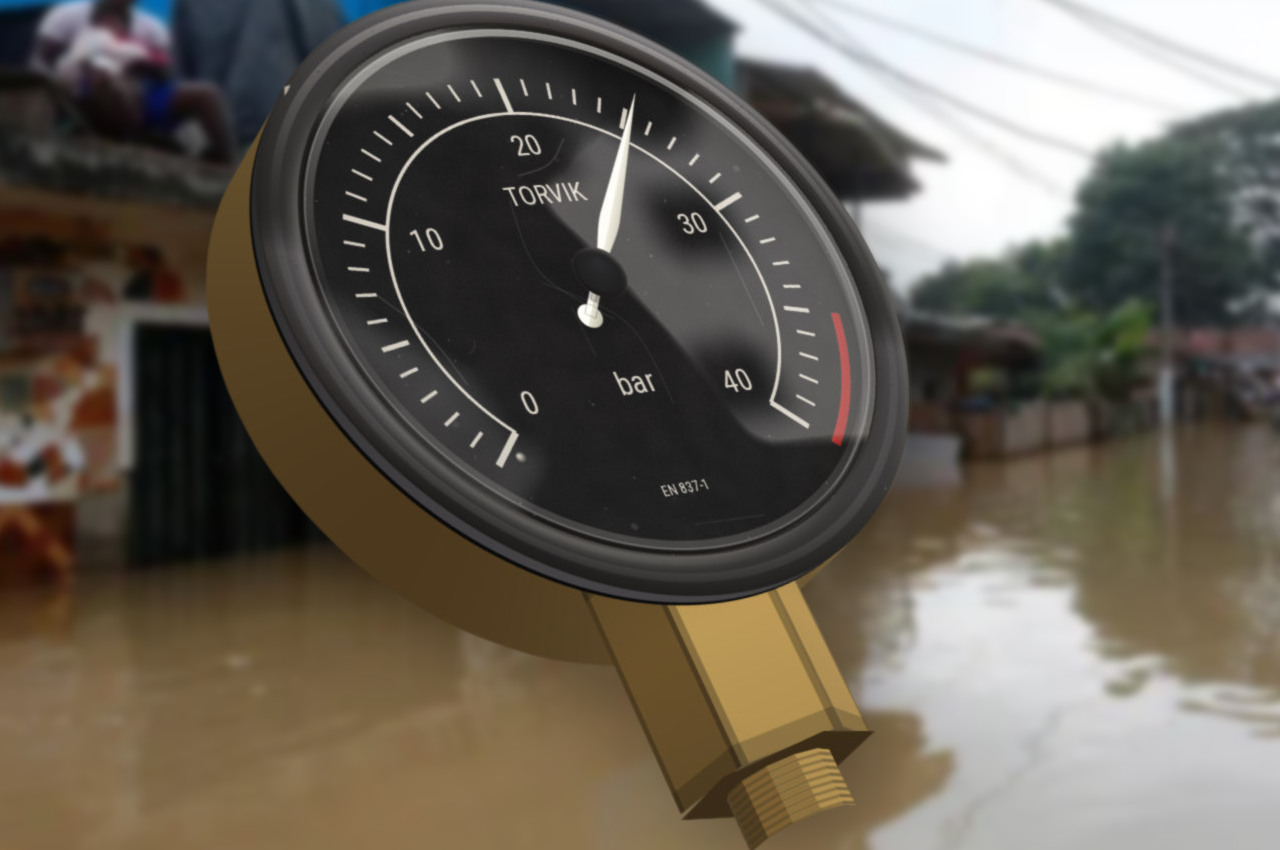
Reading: 25 (bar)
